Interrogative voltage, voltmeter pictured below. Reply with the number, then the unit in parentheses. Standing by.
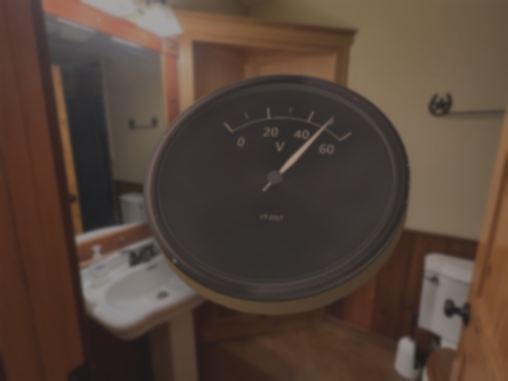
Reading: 50 (V)
